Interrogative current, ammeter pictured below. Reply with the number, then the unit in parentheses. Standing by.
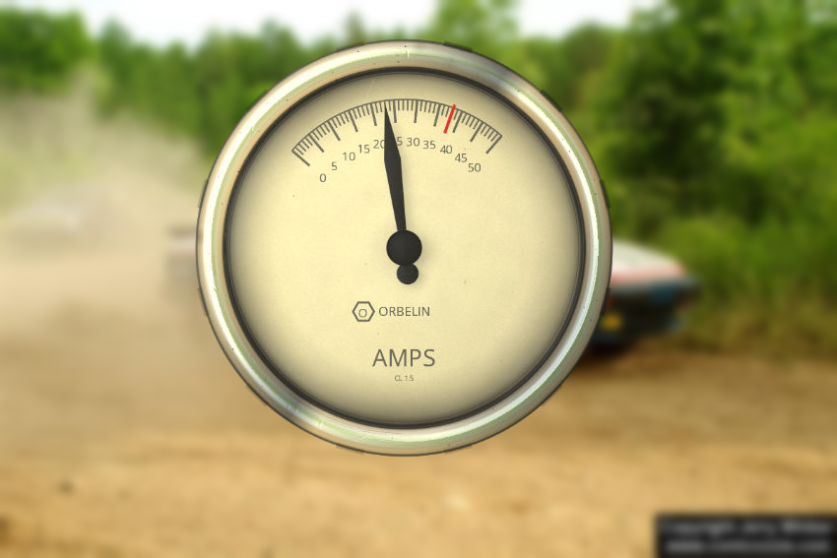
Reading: 23 (A)
